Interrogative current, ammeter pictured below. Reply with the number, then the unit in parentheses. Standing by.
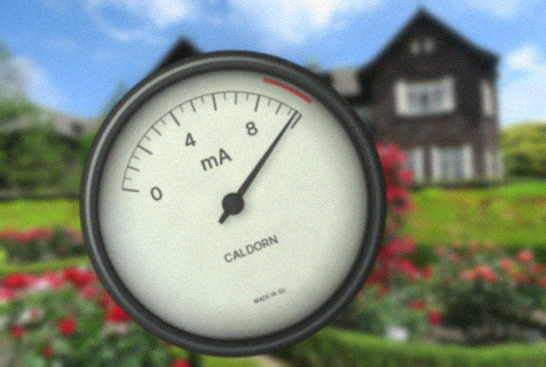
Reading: 9.75 (mA)
